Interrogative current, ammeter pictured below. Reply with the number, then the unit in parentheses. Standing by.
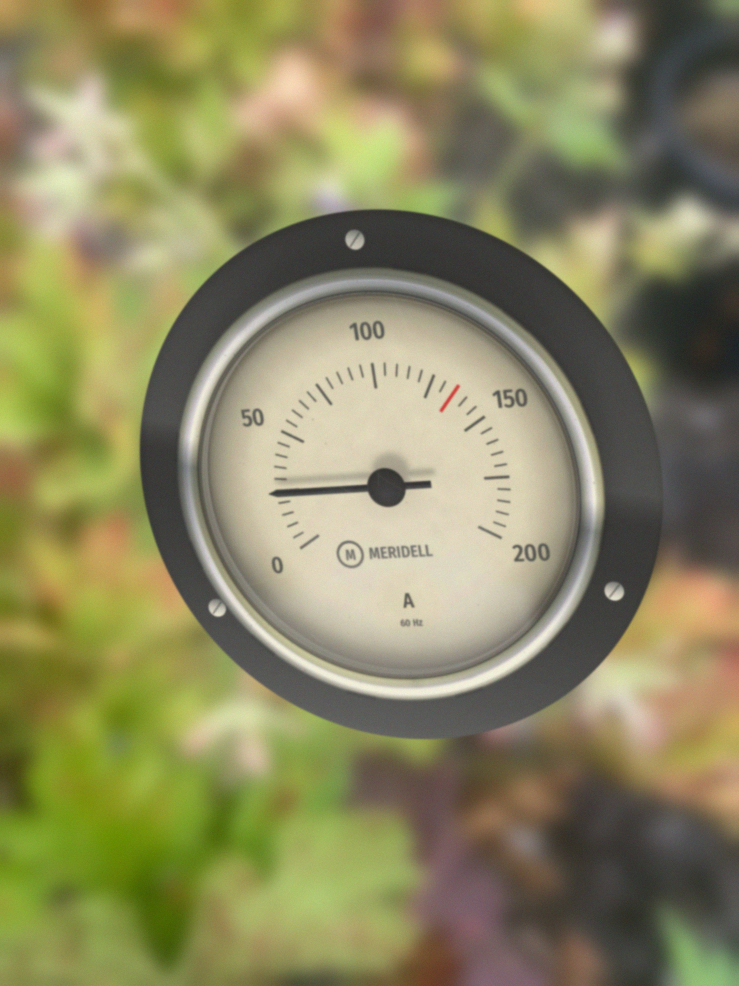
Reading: 25 (A)
